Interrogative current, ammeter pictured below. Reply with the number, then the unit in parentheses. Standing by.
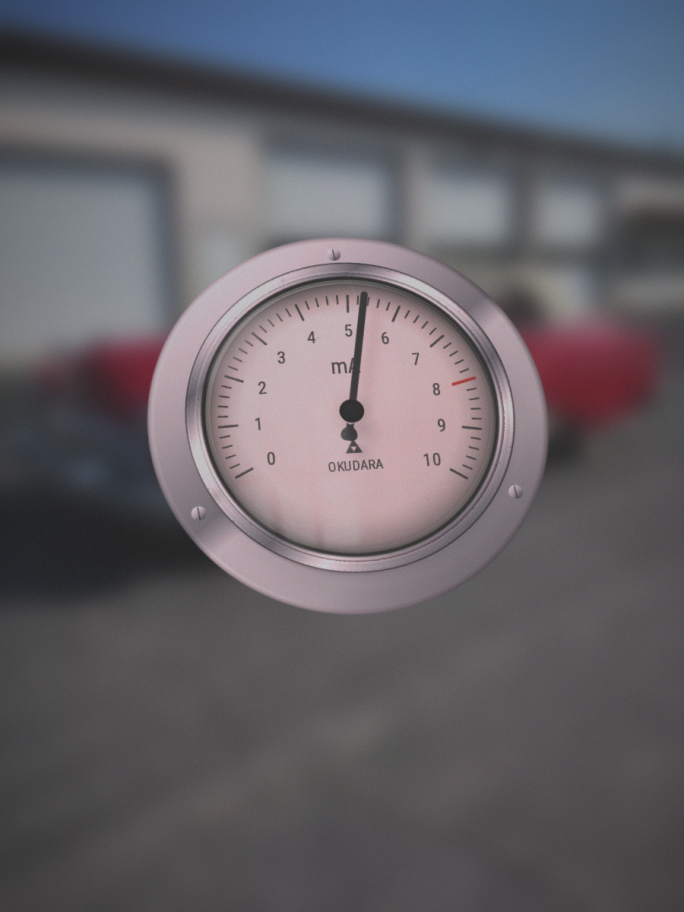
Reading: 5.3 (mA)
